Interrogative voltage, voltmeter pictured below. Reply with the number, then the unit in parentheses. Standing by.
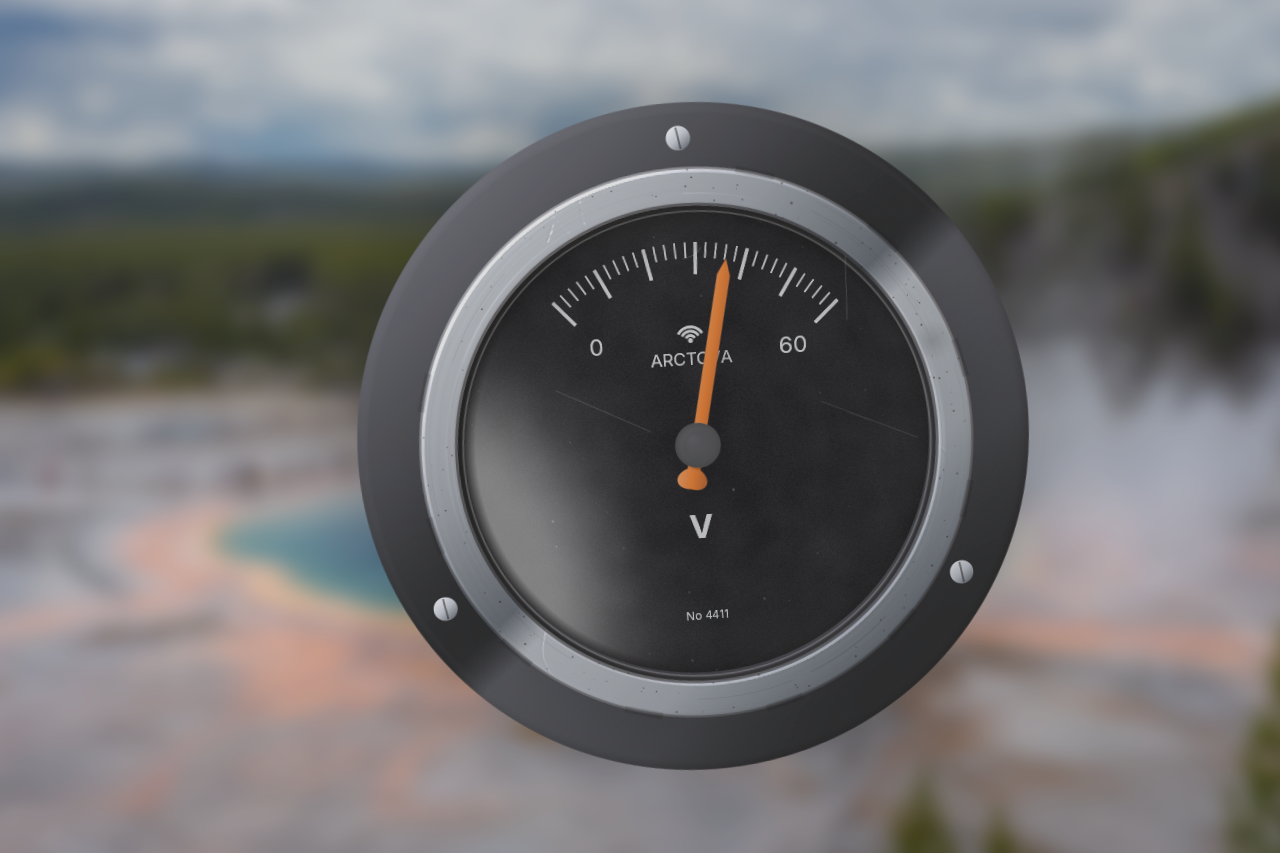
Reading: 36 (V)
